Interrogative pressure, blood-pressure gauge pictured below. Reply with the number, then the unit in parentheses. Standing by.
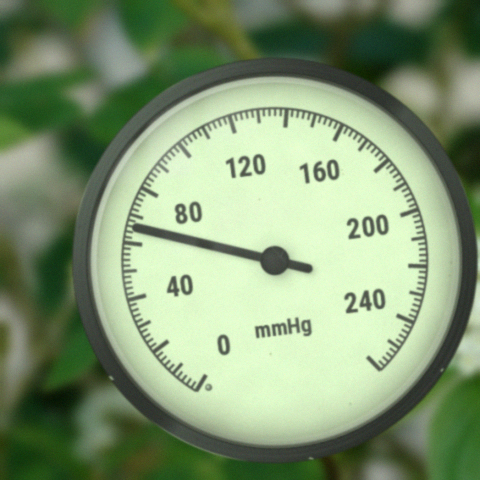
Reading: 66 (mmHg)
